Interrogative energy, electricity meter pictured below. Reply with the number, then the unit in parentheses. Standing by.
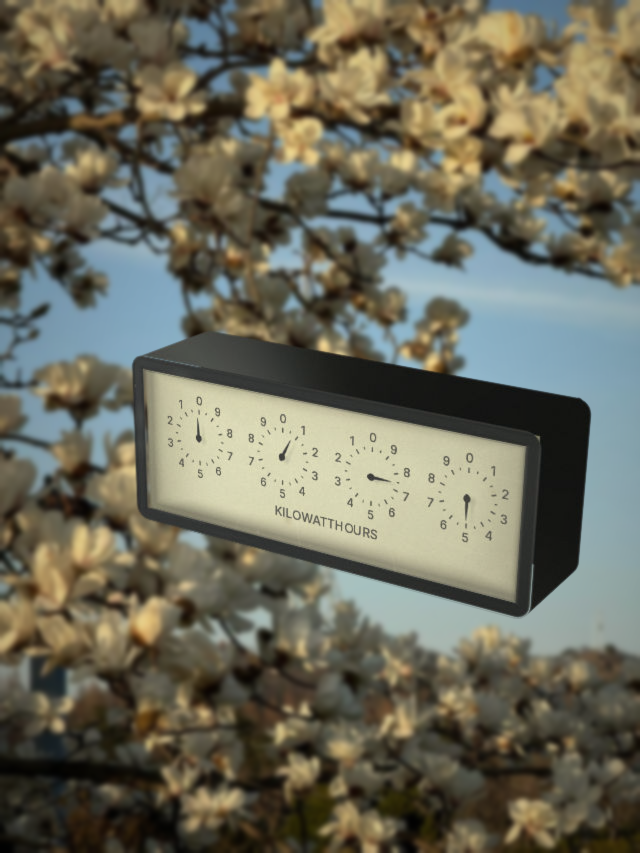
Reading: 75 (kWh)
